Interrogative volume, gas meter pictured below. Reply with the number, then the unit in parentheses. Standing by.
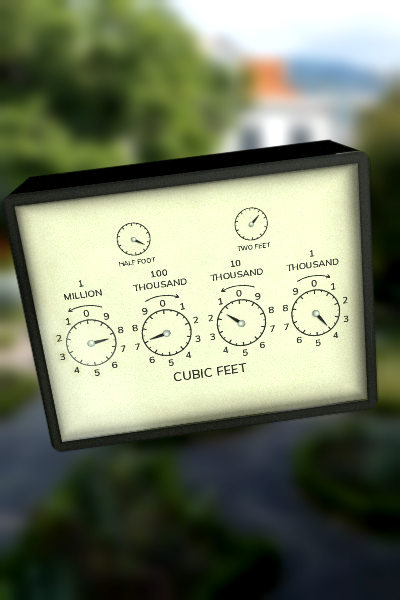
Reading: 771400 (ft³)
